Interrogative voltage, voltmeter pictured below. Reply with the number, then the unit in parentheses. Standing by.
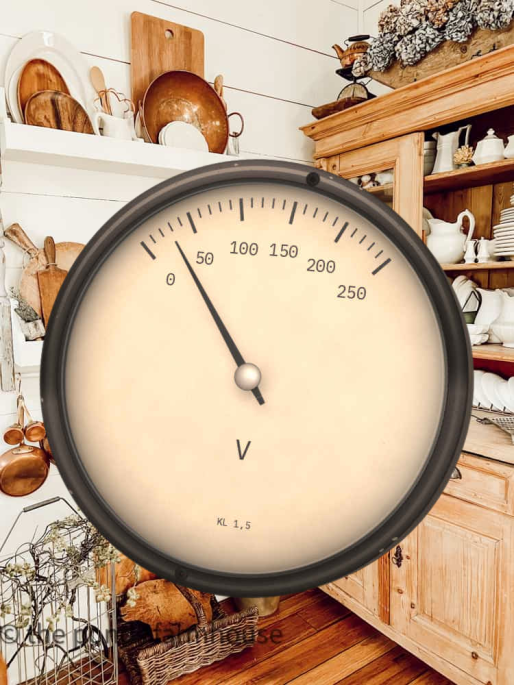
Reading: 30 (V)
